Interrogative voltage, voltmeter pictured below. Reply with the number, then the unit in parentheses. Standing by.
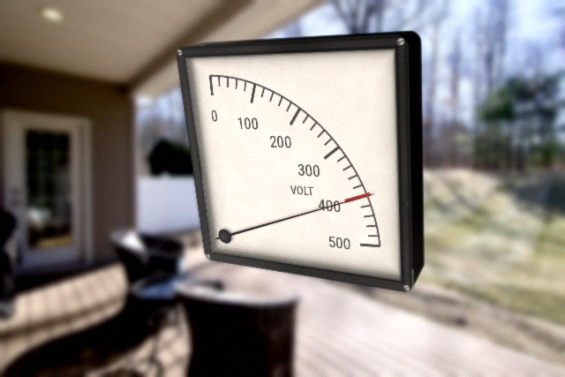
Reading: 400 (V)
